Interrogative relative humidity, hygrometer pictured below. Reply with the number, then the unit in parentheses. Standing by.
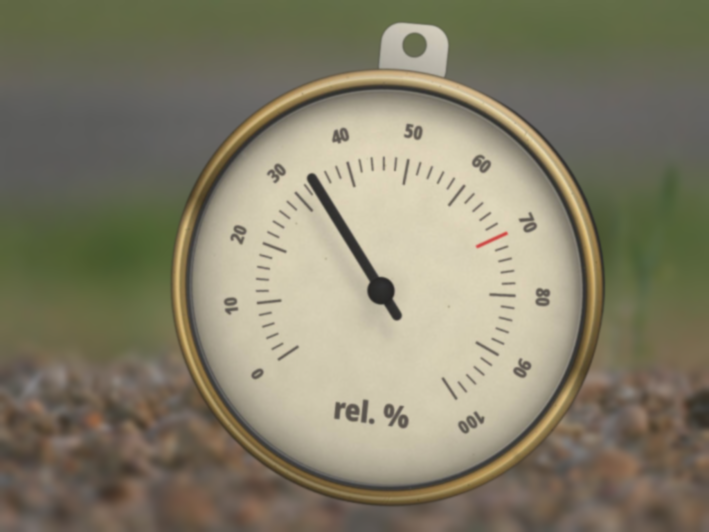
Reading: 34 (%)
